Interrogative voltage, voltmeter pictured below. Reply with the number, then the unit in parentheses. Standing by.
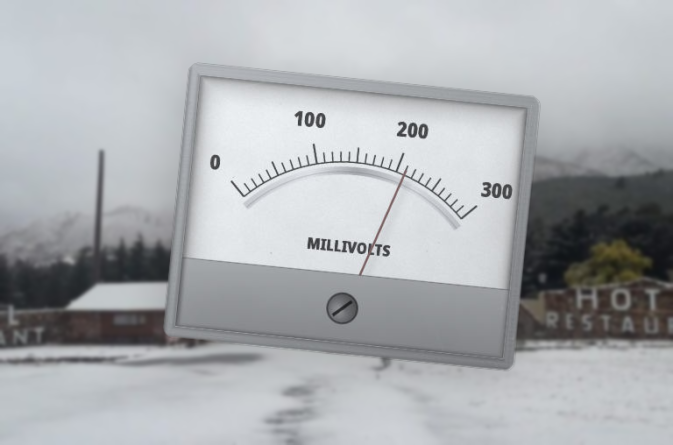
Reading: 210 (mV)
